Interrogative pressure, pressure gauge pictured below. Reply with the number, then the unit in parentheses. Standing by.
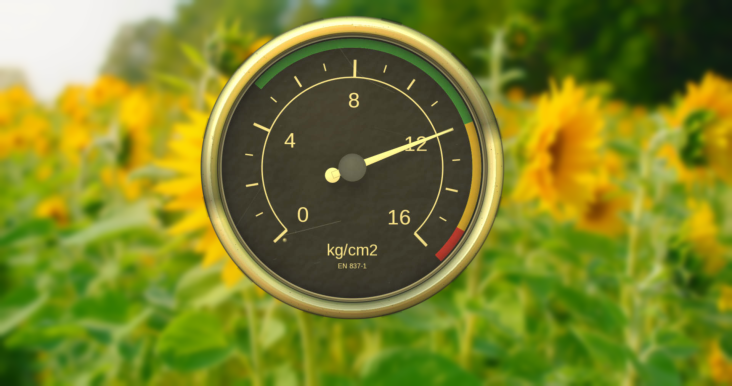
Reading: 12 (kg/cm²)
